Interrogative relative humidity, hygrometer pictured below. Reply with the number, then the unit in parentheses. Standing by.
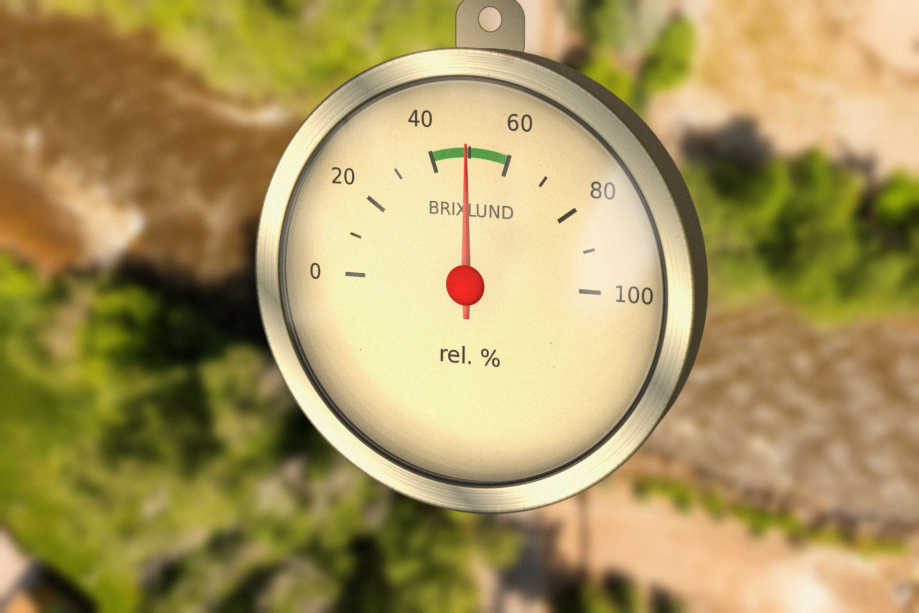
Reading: 50 (%)
